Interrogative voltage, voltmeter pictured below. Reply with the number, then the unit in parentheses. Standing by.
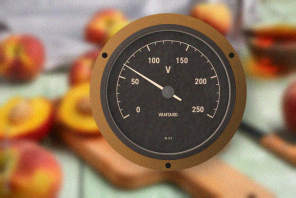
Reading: 65 (V)
